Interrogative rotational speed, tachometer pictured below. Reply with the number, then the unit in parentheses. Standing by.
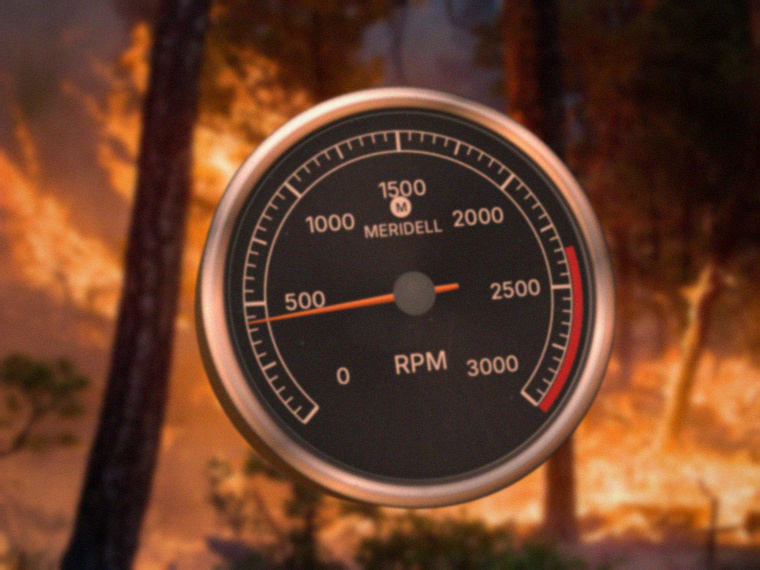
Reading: 425 (rpm)
